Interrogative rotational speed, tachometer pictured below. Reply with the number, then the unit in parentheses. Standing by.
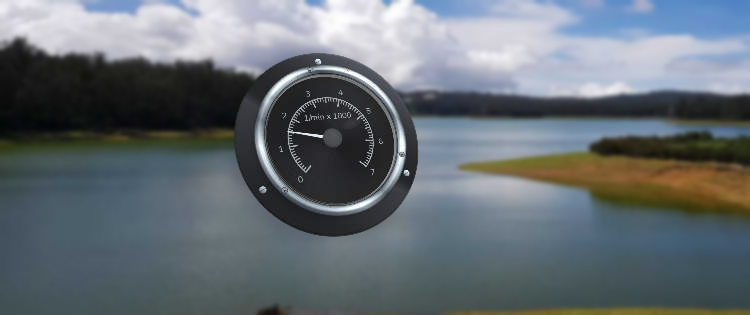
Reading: 1500 (rpm)
